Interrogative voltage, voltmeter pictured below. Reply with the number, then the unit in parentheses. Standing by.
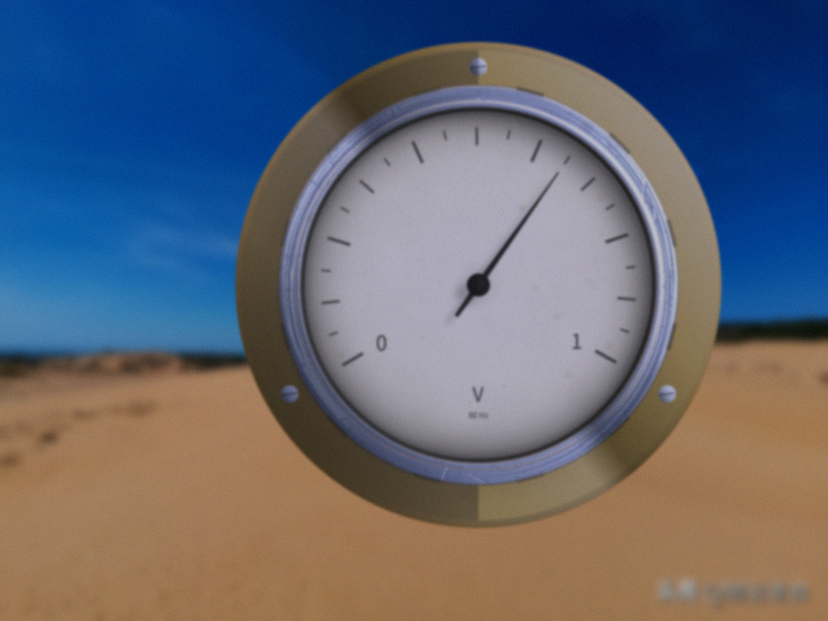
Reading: 0.65 (V)
